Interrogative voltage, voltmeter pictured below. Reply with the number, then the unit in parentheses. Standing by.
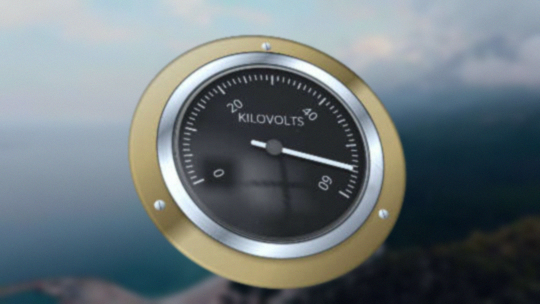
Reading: 55 (kV)
